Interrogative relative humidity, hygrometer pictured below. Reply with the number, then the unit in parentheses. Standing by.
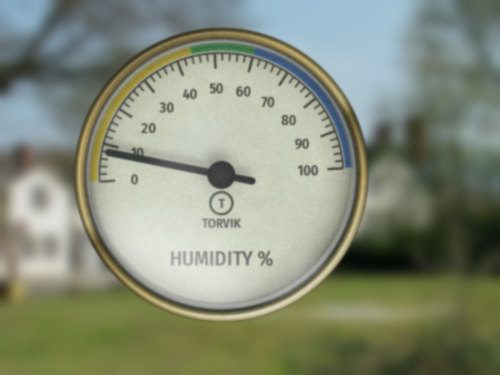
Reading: 8 (%)
